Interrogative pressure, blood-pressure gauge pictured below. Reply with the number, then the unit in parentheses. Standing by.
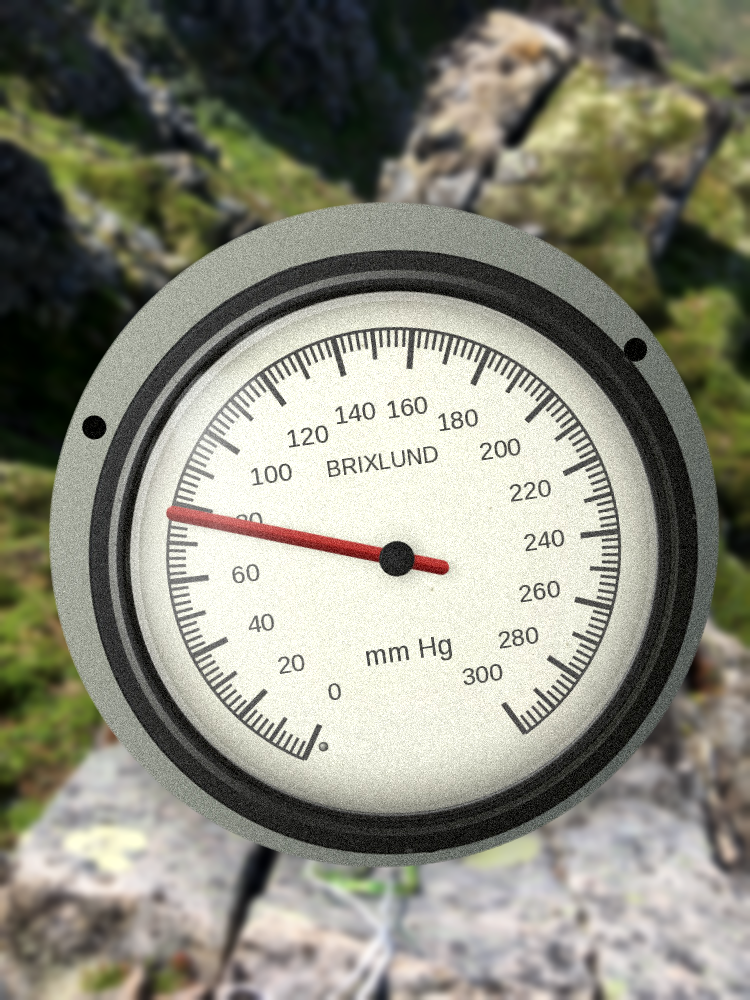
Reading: 78 (mmHg)
